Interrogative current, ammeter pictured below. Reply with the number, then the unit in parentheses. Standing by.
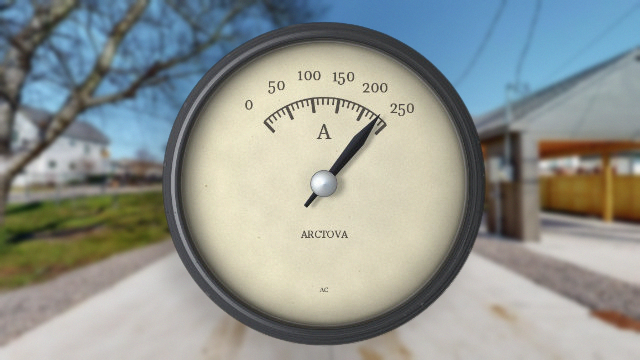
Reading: 230 (A)
